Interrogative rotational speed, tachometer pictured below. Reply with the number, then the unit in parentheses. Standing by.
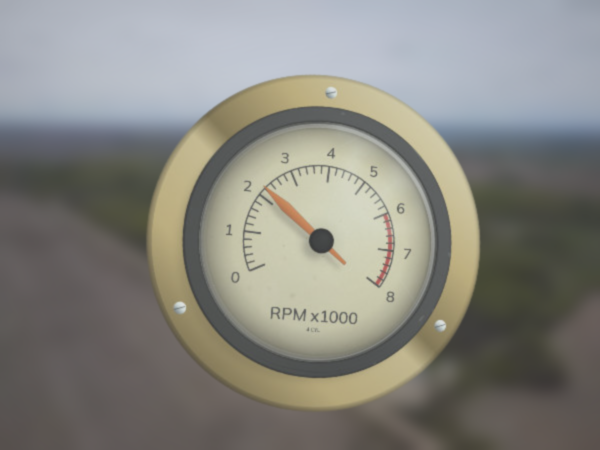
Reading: 2200 (rpm)
